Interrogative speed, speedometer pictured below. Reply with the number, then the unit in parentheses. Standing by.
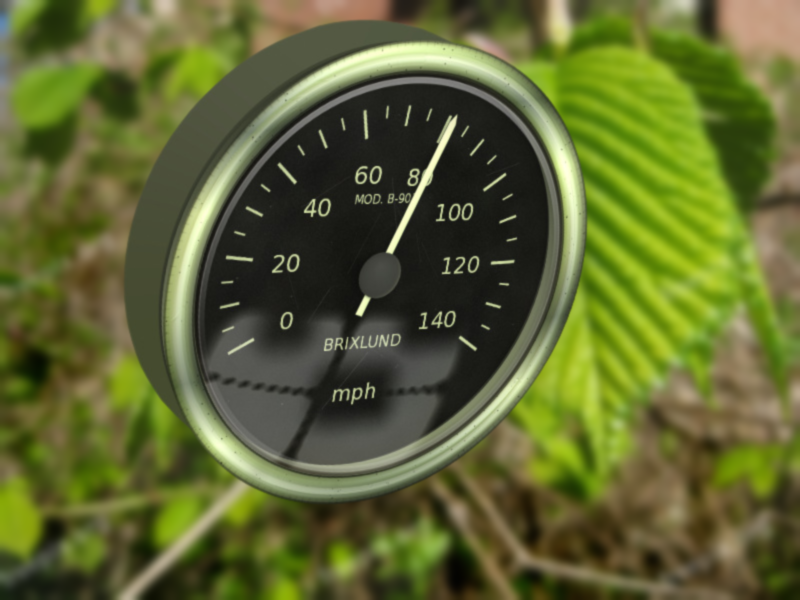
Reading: 80 (mph)
